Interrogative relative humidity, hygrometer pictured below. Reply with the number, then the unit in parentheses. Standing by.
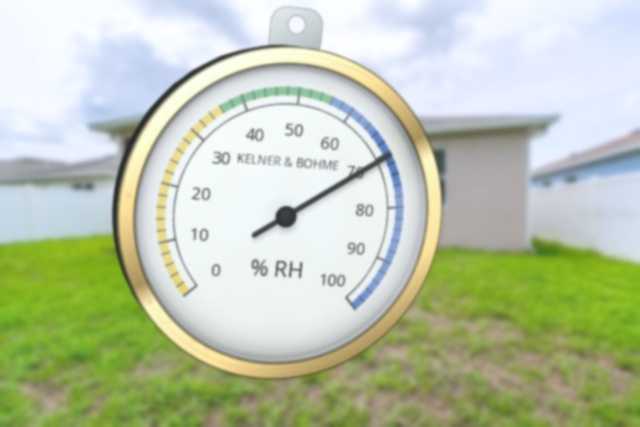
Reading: 70 (%)
